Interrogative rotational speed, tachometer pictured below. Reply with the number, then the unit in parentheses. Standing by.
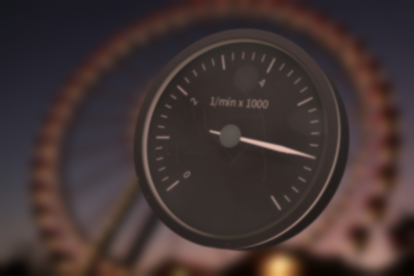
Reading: 6000 (rpm)
